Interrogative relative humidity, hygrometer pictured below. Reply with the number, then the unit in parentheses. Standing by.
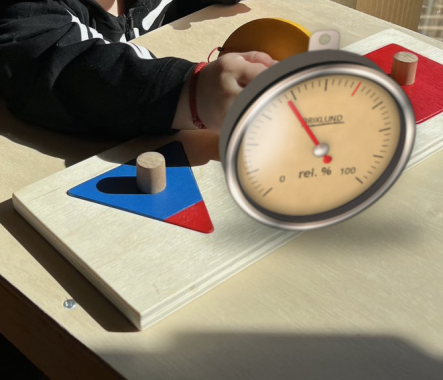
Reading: 38 (%)
